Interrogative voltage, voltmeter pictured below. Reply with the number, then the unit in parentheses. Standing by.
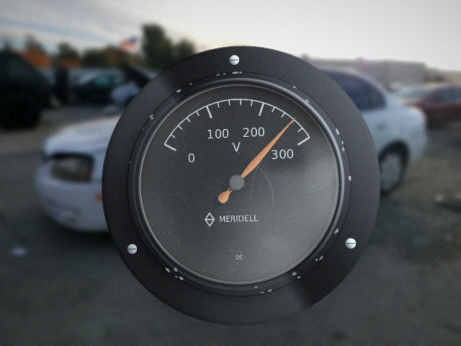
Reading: 260 (V)
